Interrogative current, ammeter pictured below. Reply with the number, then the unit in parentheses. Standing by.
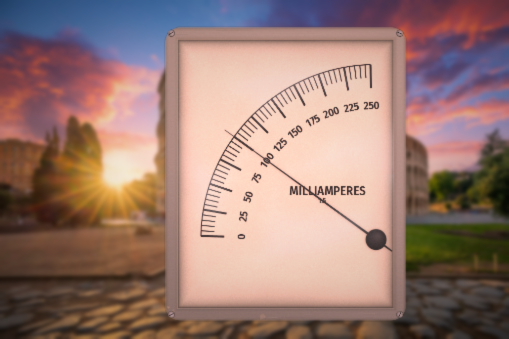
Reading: 100 (mA)
